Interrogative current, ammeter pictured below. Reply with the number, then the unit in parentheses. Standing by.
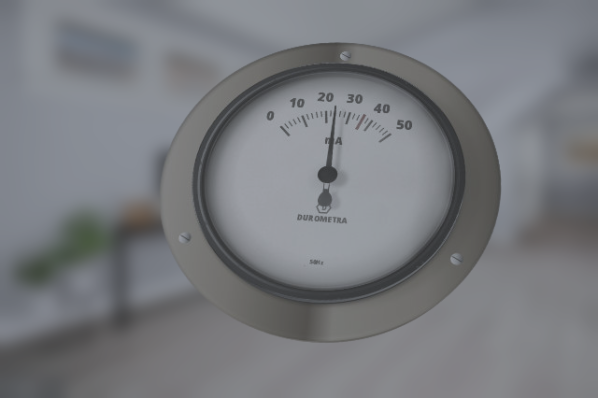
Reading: 24 (mA)
